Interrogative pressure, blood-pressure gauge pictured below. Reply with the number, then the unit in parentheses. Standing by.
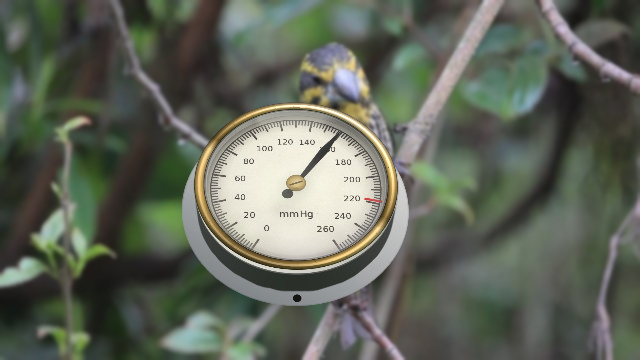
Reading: 160 (mmHg)
